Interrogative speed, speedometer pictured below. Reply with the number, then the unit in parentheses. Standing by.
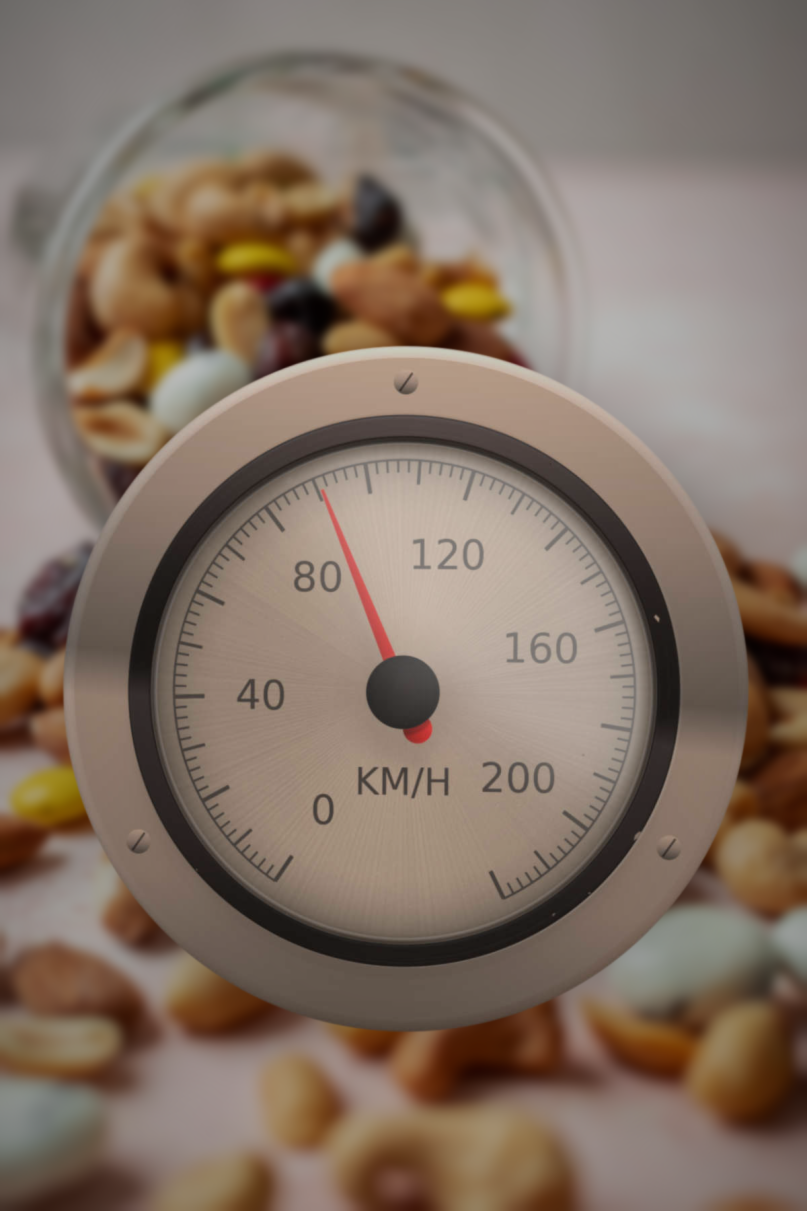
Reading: 91 (km/h)
